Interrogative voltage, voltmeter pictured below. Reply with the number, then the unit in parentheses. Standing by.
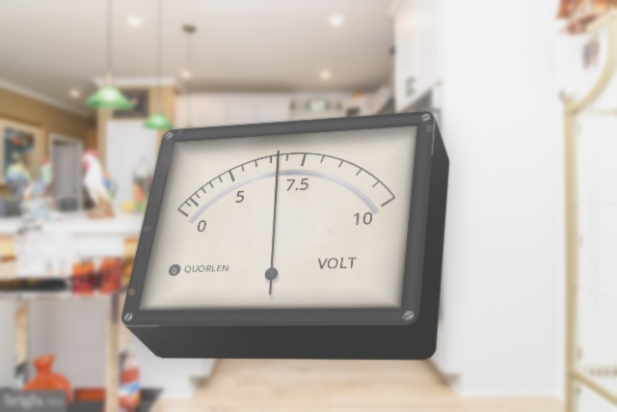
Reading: 6.75 (V)
